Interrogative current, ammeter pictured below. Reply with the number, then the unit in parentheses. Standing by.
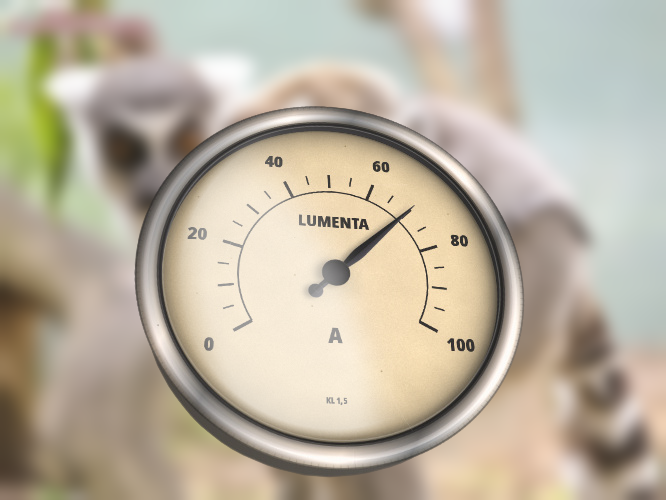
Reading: 70 (A)
